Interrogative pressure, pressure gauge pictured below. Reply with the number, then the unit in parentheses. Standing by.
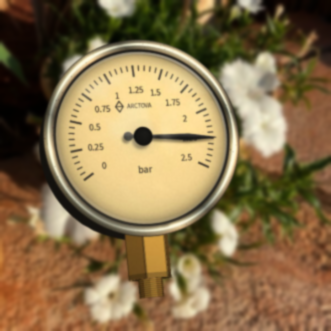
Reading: 2.25 (bar)
